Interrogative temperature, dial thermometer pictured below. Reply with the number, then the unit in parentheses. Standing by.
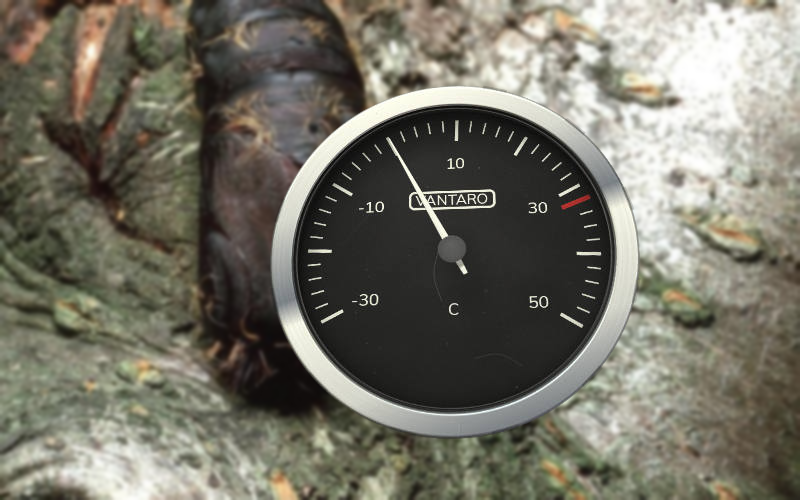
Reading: 0 (°C)
